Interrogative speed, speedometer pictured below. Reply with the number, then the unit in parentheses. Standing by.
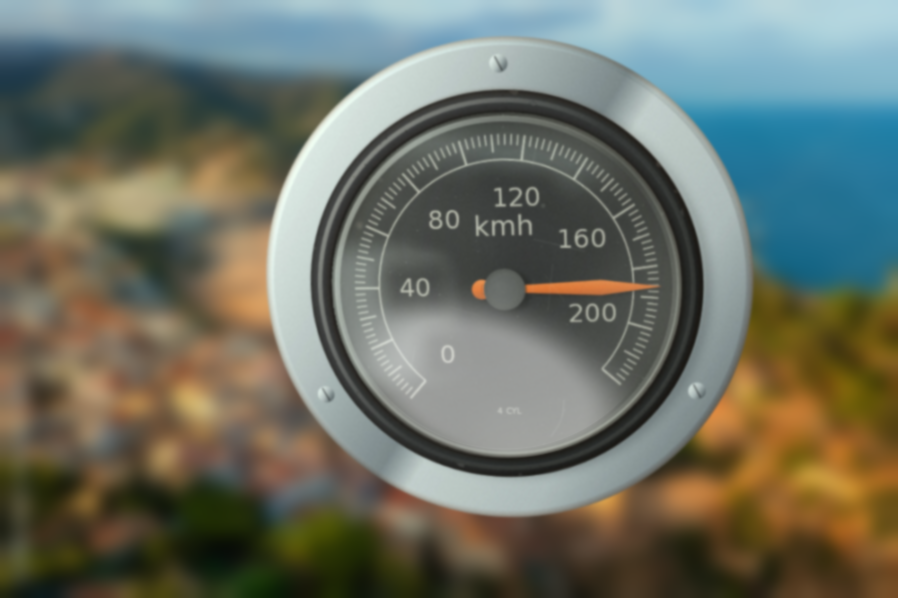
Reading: 186 (km/h)
